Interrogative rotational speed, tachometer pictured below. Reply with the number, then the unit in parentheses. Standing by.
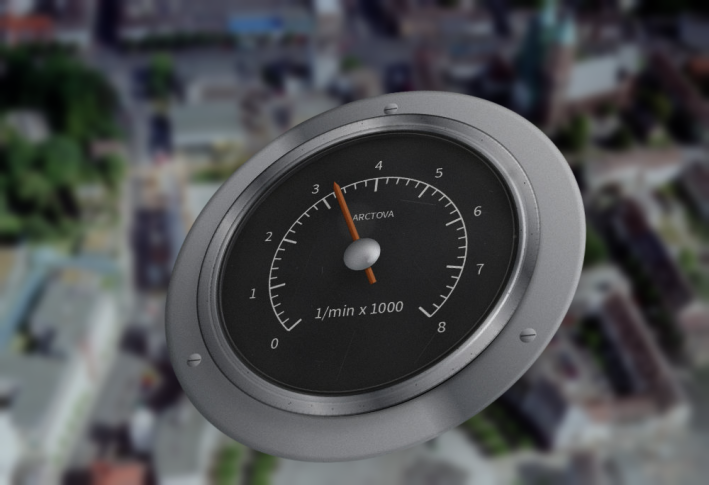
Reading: 3300 (rpm)
